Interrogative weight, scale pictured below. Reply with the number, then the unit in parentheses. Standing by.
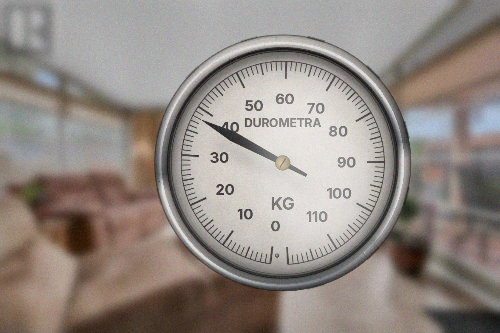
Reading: 38 (kg)
